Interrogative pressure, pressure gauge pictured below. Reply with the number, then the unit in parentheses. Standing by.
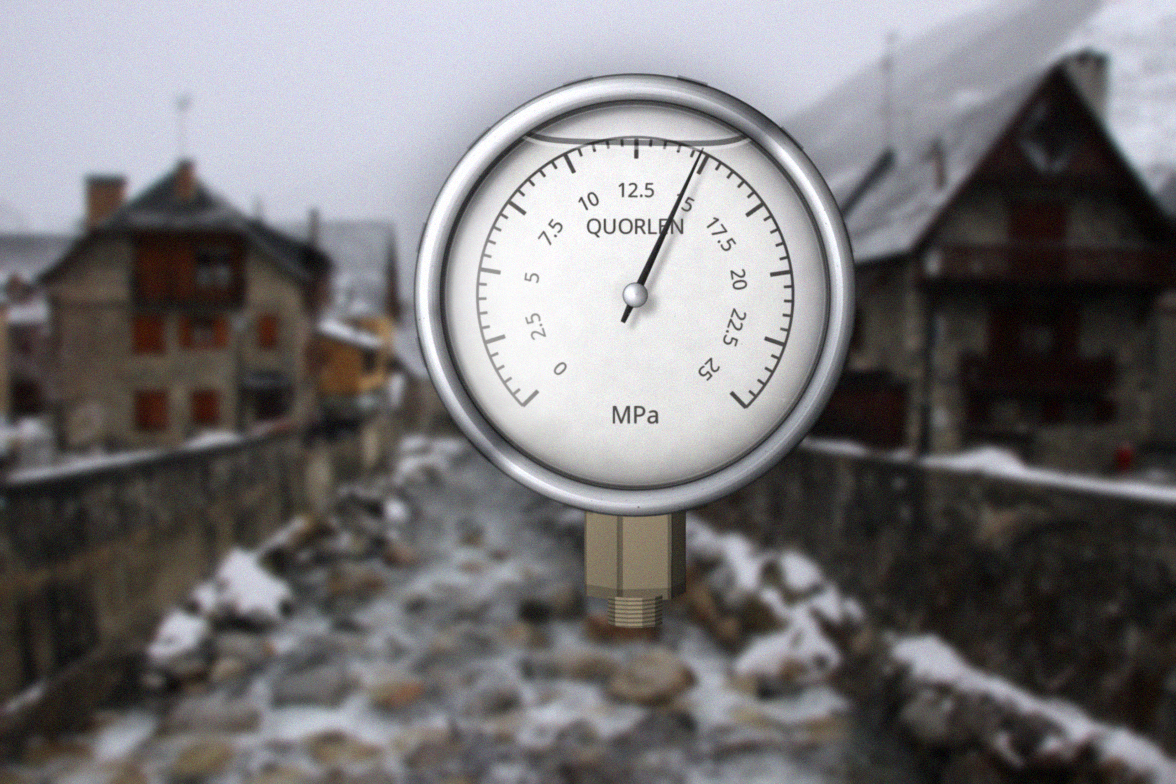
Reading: 14.75 (MPa)
